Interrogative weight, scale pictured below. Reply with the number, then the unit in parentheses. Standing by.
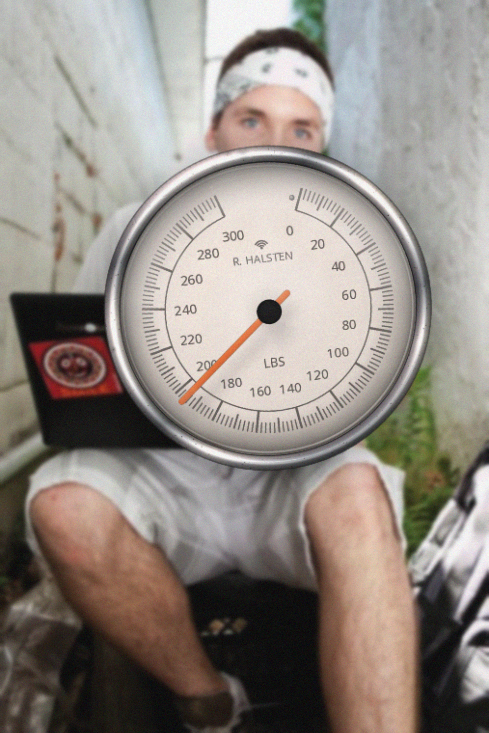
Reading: 196 (lb)
